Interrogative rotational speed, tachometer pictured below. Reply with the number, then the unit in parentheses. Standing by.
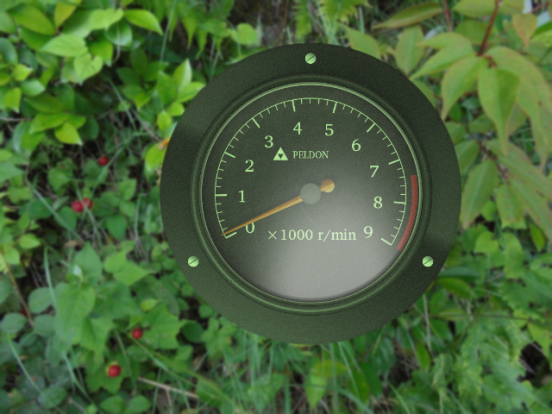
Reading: 100 (rpm)
